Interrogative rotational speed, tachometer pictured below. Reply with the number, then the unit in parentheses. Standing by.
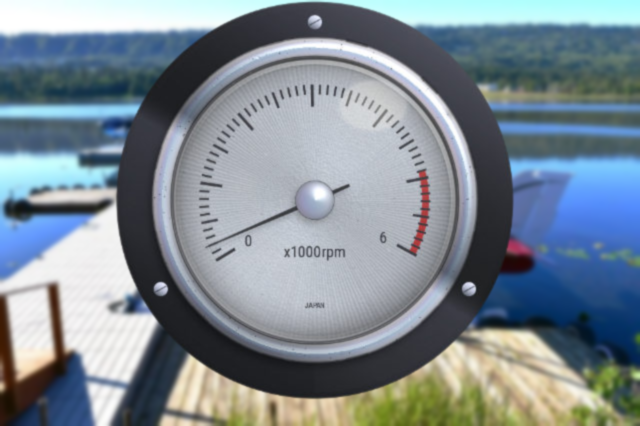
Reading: 200 (rpm)
